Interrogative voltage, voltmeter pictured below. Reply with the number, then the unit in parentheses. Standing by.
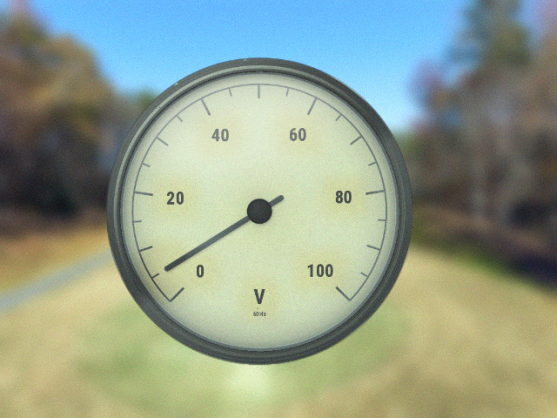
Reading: 5 (V)
